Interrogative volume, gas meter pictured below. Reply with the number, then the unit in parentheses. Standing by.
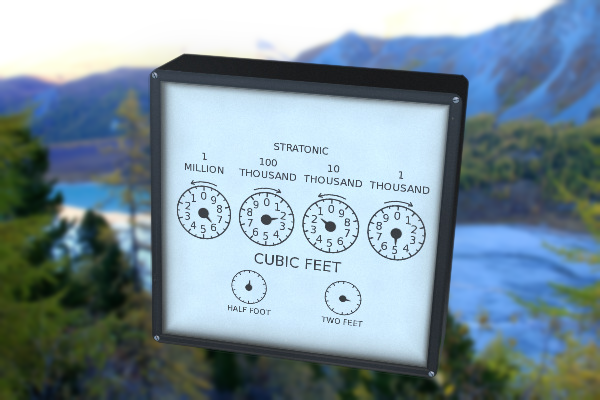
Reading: 621500 (ft³)
